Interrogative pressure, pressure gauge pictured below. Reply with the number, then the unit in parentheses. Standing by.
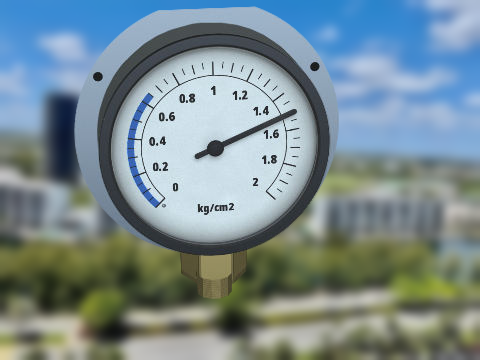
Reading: 1.5 (kg/cm²)
